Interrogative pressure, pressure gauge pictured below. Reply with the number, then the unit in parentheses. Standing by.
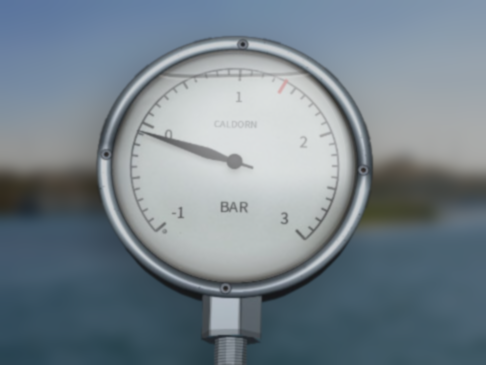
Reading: -0.1 (bar)
